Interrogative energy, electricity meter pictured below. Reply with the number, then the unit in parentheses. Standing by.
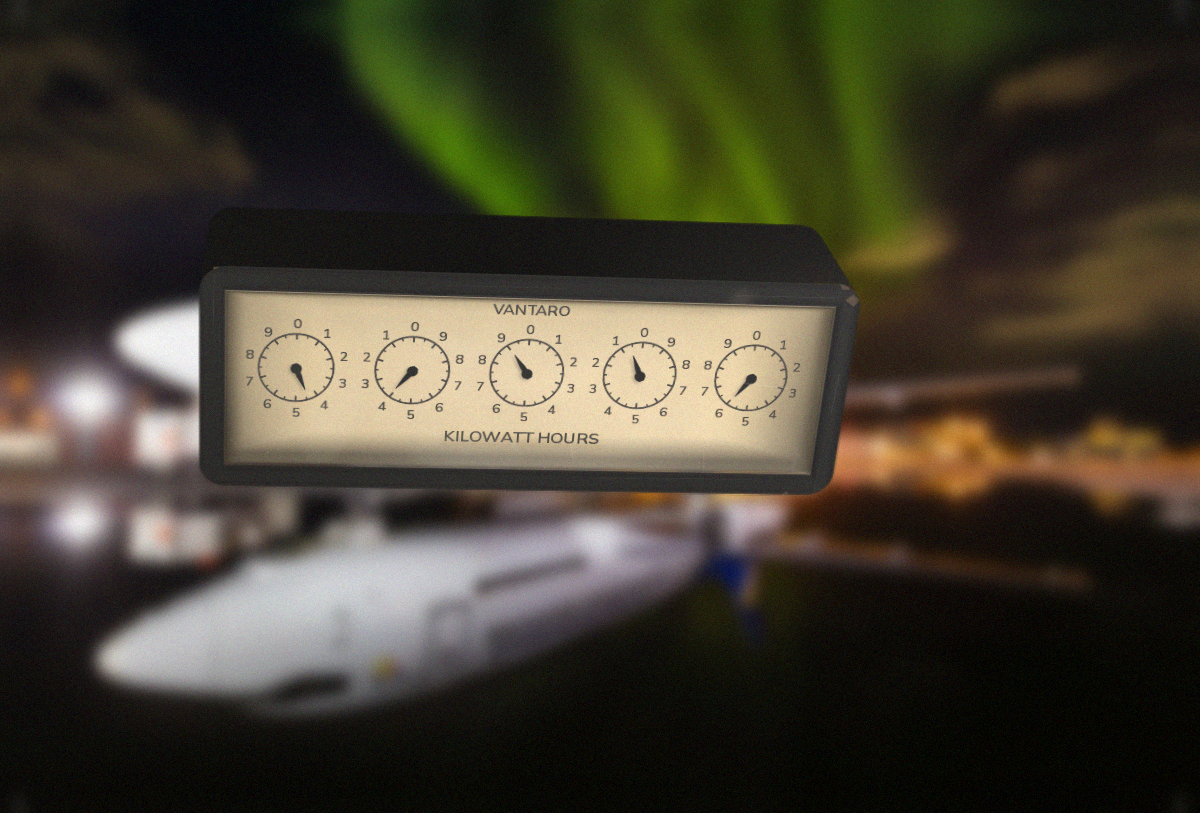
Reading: 43906 (kWh)
